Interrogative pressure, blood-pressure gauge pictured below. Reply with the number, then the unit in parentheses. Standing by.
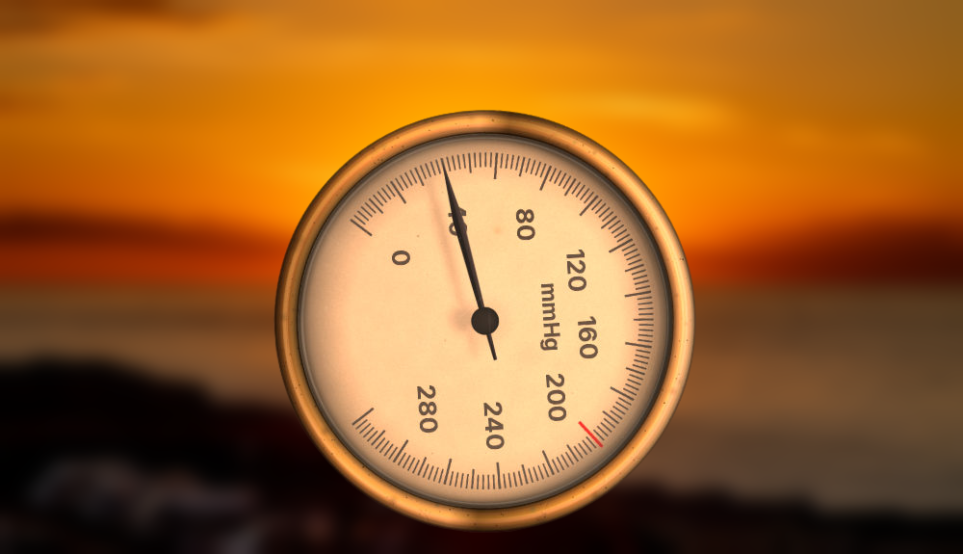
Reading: 40 (mmHg)
